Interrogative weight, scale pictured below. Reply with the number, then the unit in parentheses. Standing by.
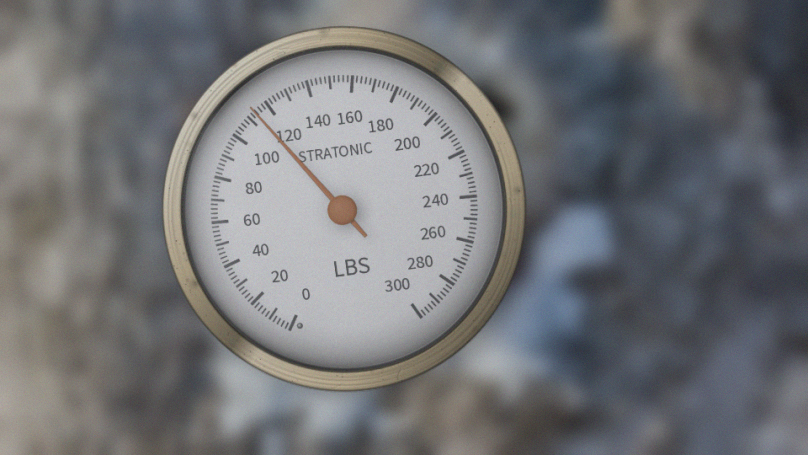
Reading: 114 (lb)
